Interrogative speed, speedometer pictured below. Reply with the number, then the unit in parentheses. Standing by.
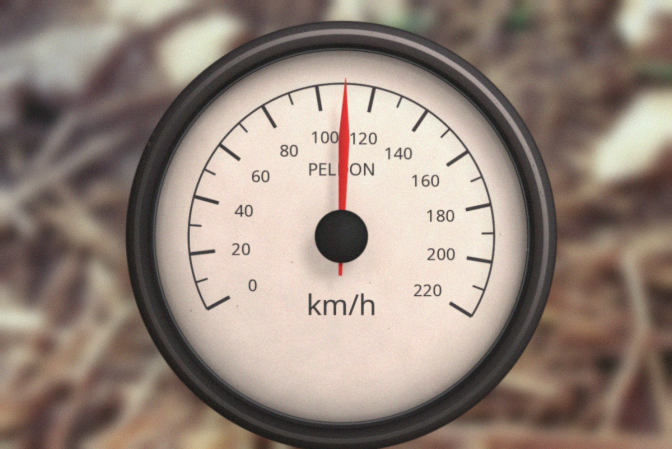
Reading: 110 (km/h)
